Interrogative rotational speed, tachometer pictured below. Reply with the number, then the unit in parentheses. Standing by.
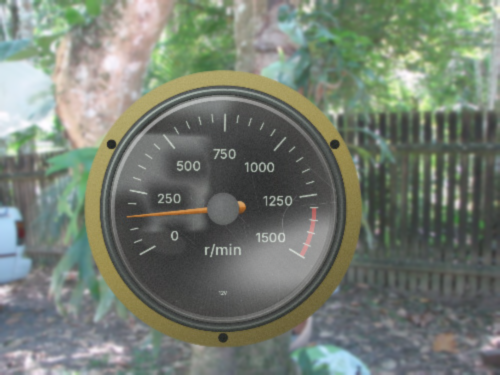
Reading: 150 (rpm)
